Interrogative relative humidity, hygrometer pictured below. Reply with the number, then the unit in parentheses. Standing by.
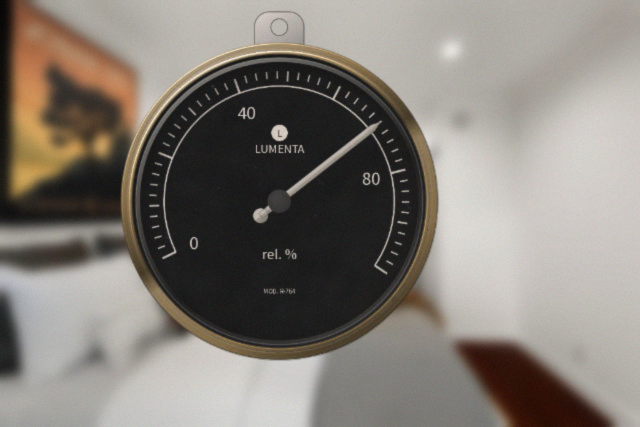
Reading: 70 (%)
